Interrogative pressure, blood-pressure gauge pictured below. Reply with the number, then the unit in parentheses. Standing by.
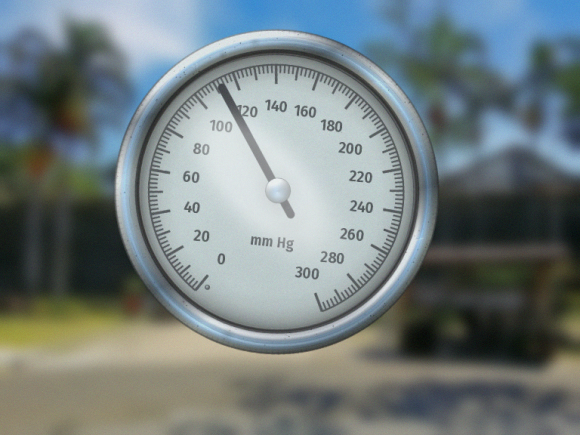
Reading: 112 (mmHg)
